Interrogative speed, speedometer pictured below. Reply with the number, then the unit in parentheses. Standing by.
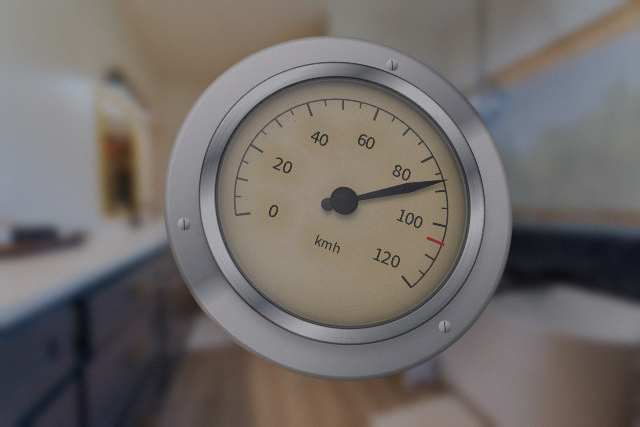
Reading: 87.5 (km/h)
